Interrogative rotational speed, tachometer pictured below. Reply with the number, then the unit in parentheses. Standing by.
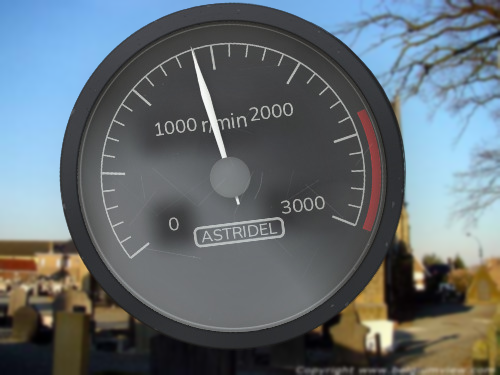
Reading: 1400 (rpm)
